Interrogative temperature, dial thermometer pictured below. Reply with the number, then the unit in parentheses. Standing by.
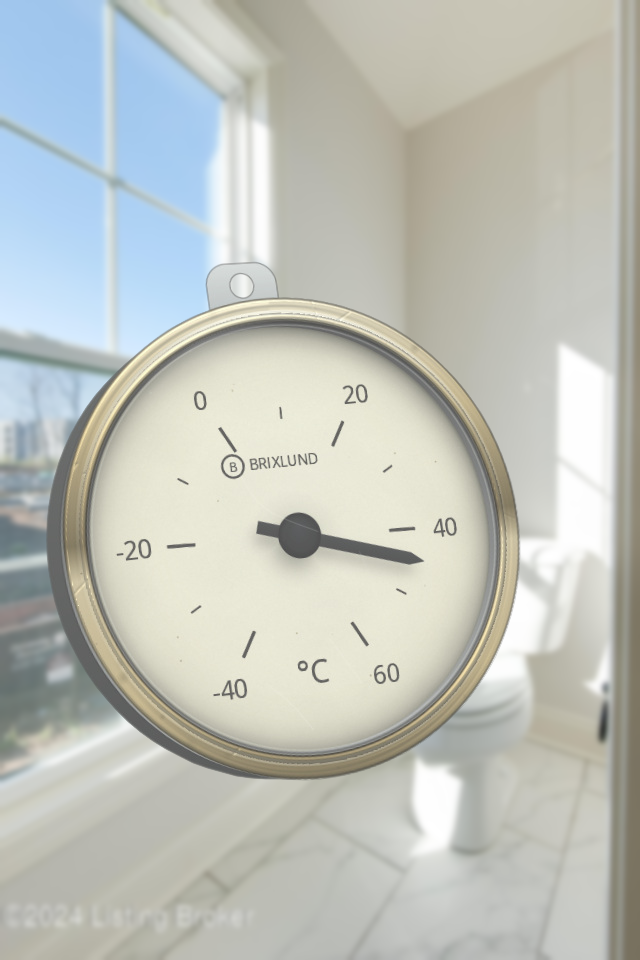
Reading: 45 (°C)
